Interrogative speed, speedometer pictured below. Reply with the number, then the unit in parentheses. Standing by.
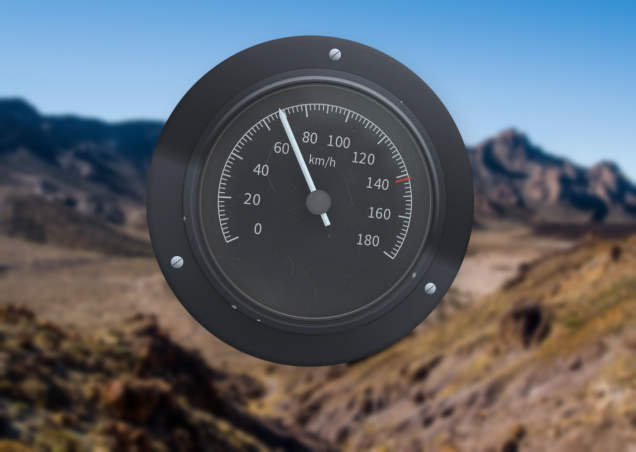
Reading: 68 (km/h)
